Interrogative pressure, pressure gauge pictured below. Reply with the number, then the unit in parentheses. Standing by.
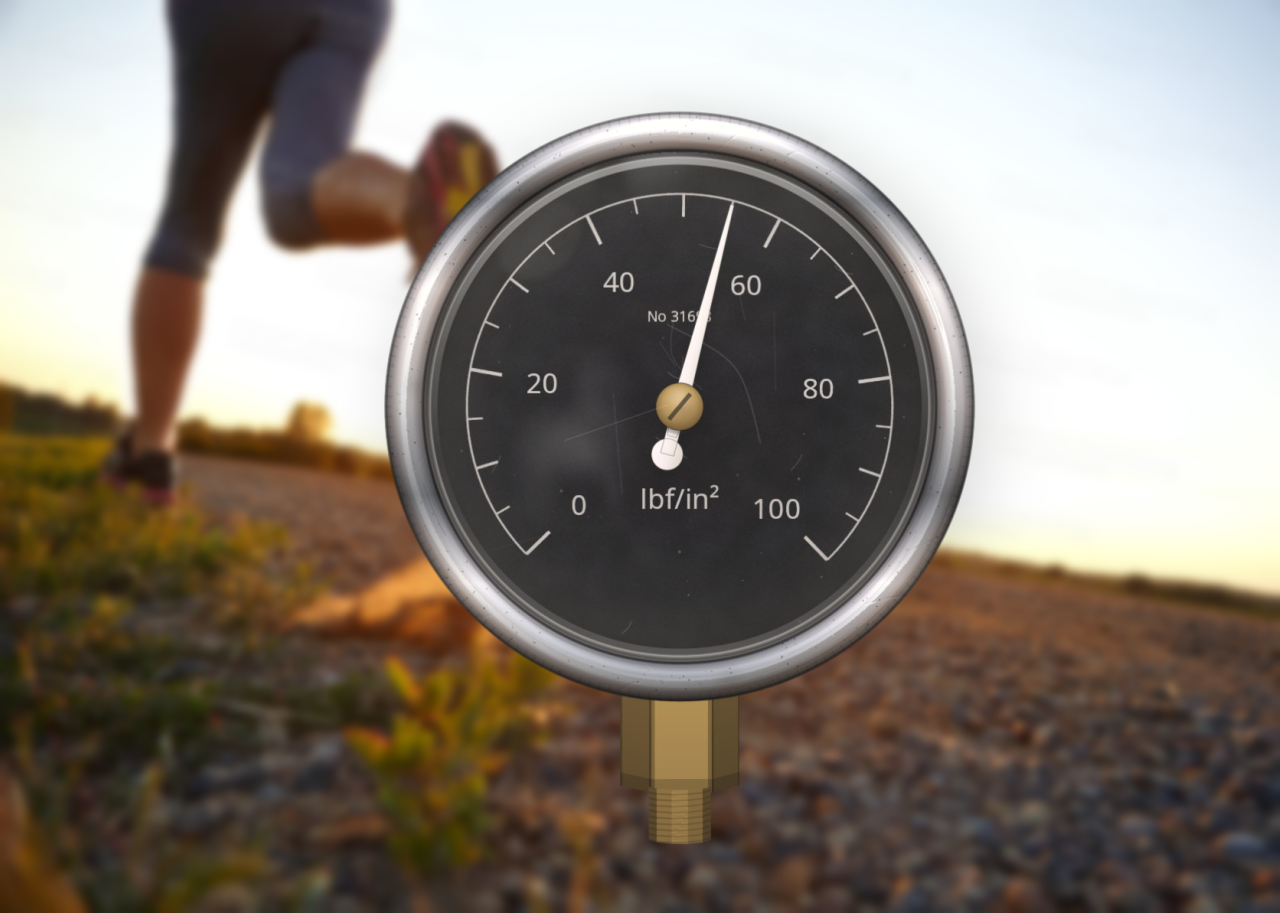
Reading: 55 (psi)
